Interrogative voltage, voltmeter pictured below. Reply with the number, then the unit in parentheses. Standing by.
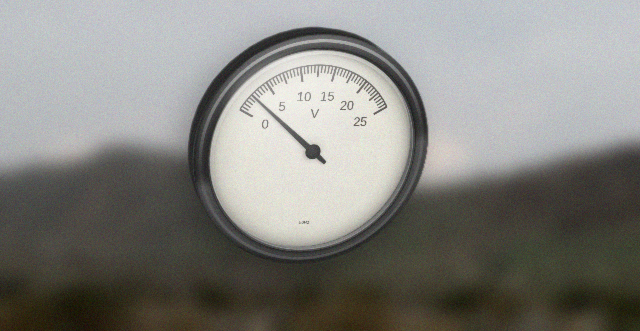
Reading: 2.5 (V)
